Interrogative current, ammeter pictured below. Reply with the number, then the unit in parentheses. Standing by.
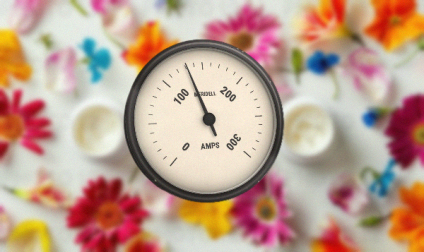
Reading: 130 (A)
